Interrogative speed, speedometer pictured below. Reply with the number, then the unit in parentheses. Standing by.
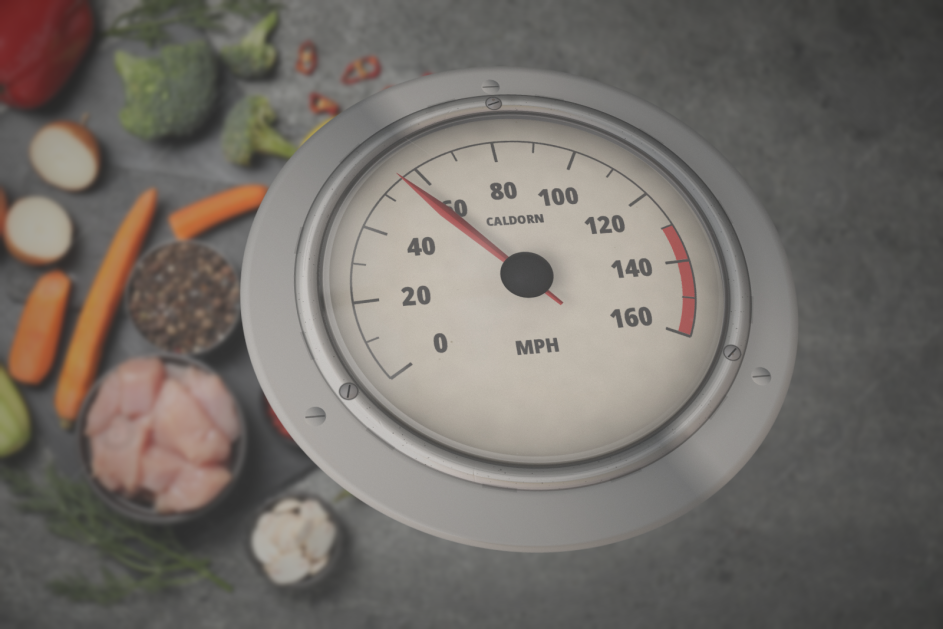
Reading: 55 (mph)
